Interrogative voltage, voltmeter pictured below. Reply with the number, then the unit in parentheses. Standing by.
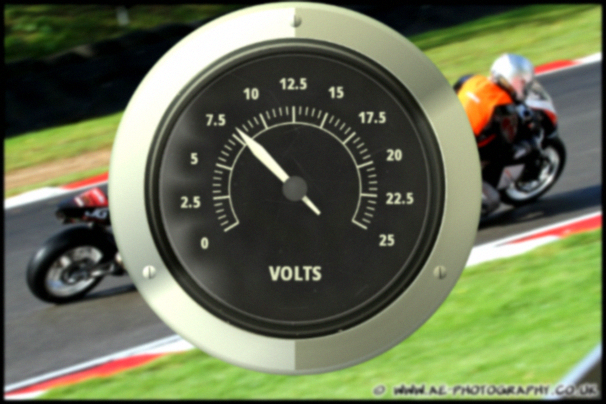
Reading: 8 (V)
